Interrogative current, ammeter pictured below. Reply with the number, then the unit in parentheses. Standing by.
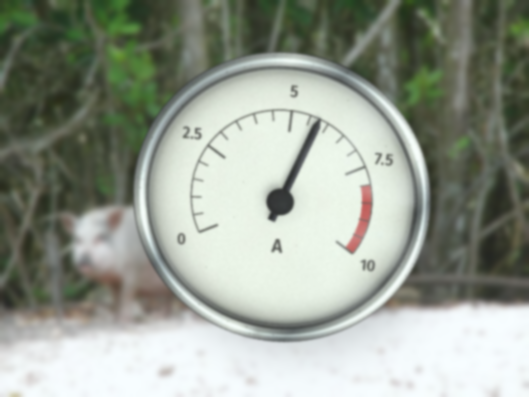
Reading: 5.75 (A)
